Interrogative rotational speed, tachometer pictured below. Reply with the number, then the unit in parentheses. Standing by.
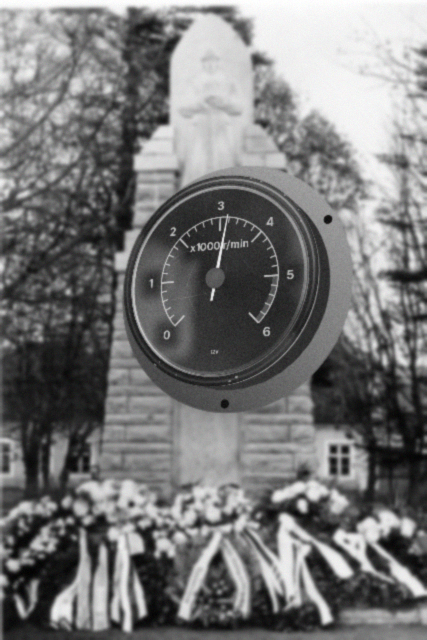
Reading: 3200 (rpm)
